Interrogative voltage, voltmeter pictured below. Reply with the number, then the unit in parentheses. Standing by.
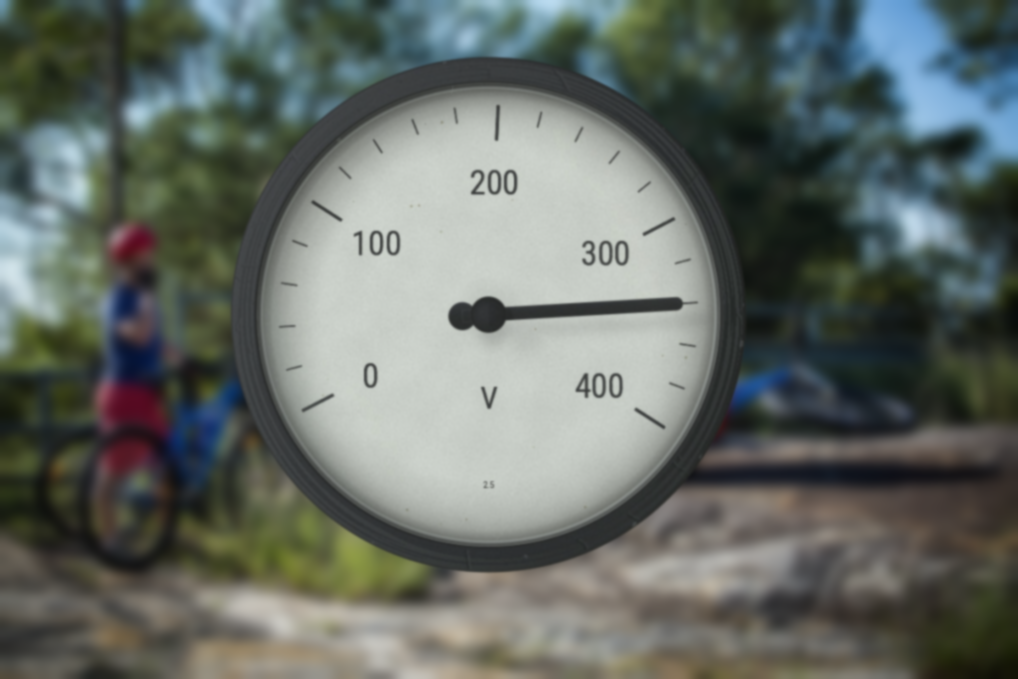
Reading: 340 (V)
